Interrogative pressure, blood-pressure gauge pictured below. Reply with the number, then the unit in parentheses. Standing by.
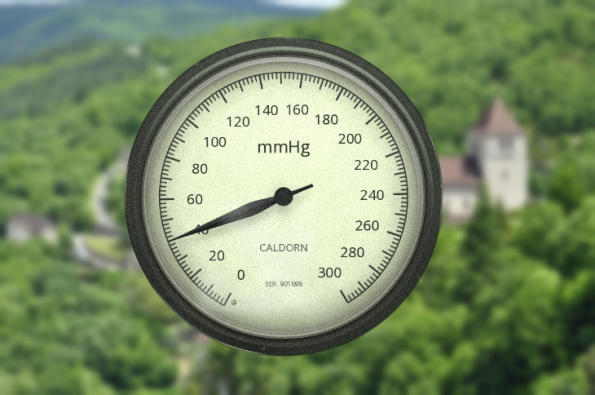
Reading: 40 (mmHg)
